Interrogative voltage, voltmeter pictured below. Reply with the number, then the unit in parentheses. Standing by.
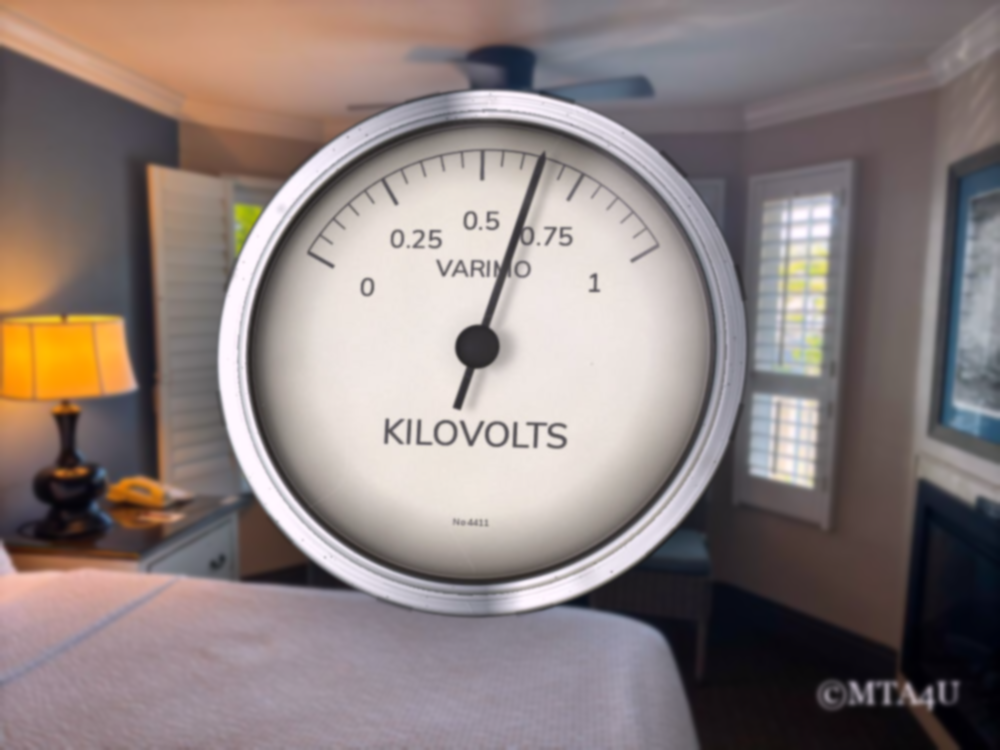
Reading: 0.65 (kV)
